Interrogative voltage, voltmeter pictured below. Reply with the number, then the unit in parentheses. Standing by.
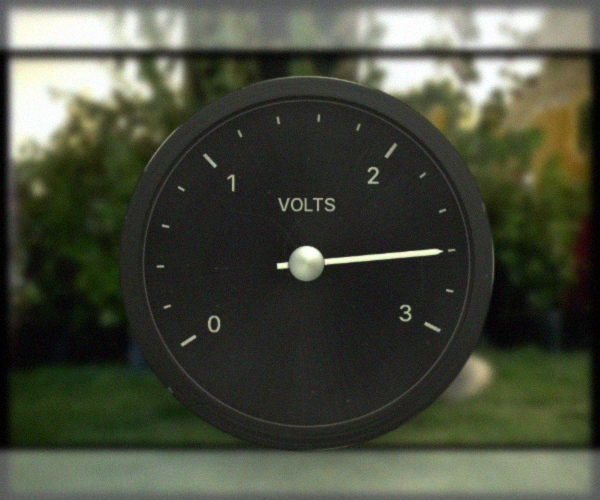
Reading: 2.6 (V)
